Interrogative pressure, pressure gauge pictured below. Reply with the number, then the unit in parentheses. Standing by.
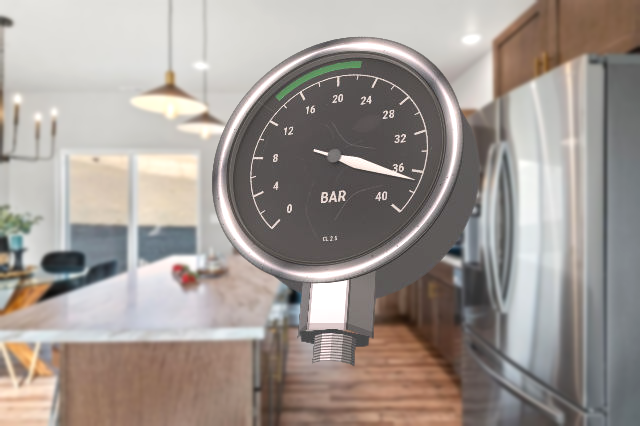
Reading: 37 (bar)
